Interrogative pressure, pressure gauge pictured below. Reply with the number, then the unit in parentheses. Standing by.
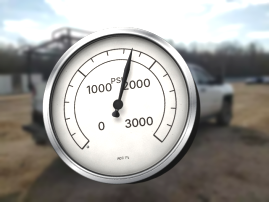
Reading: 1700 (psi)
